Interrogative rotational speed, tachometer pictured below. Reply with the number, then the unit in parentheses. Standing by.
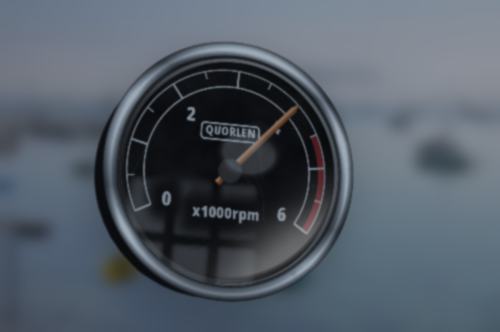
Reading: 4000 (rpm)
